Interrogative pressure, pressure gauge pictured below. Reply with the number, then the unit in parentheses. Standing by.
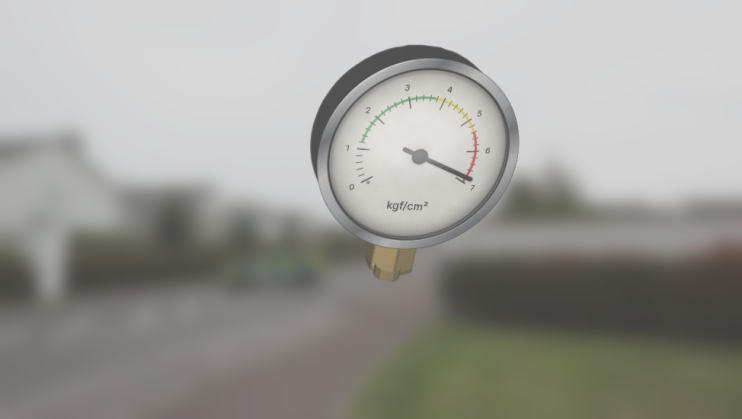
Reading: 6.8 (kg/cm²)
